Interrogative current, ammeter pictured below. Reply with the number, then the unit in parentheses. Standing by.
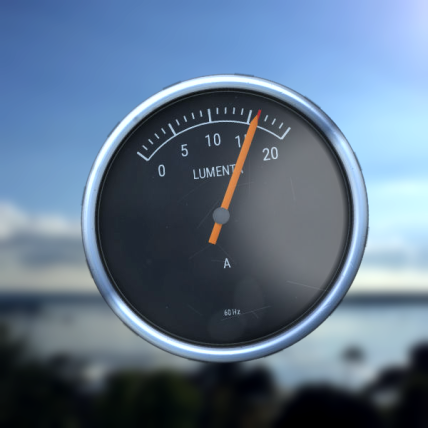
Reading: 16 (A)
